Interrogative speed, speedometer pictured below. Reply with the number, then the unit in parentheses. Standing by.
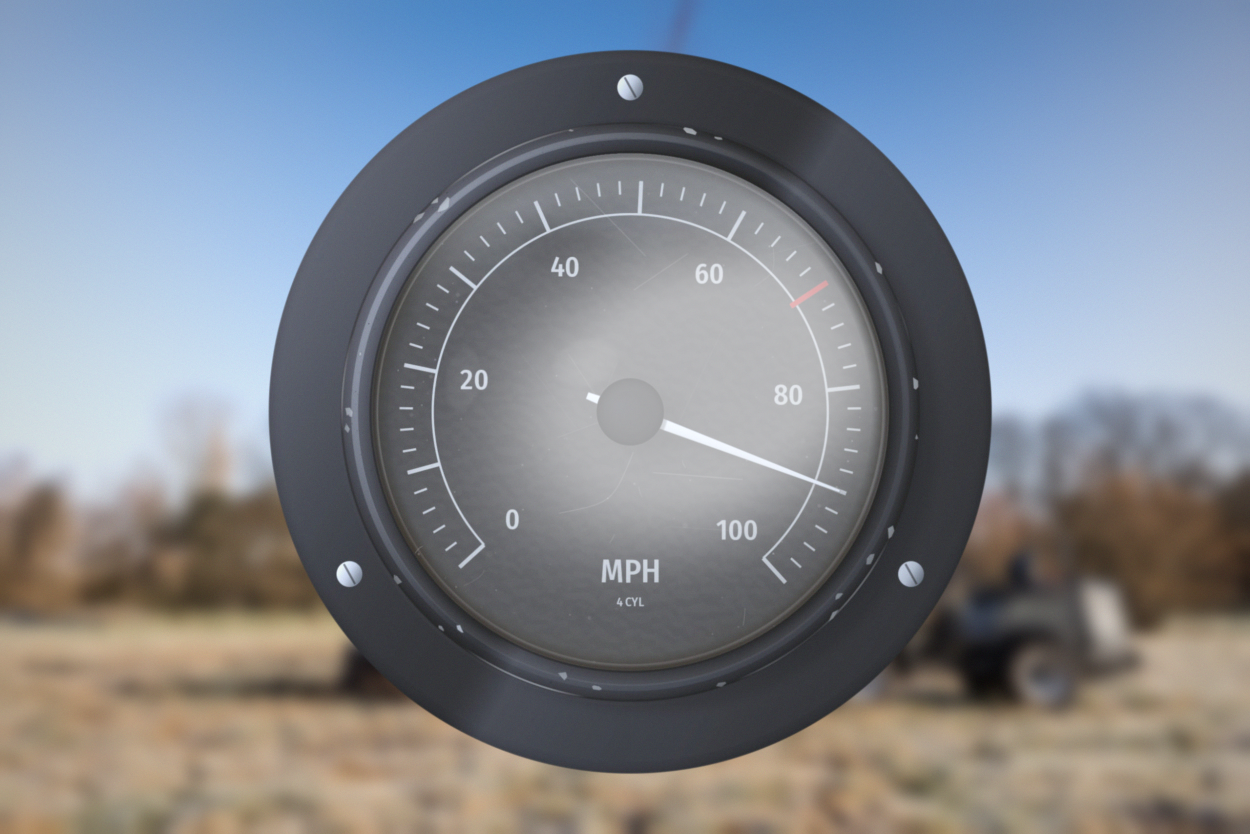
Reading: 90 (mph)
